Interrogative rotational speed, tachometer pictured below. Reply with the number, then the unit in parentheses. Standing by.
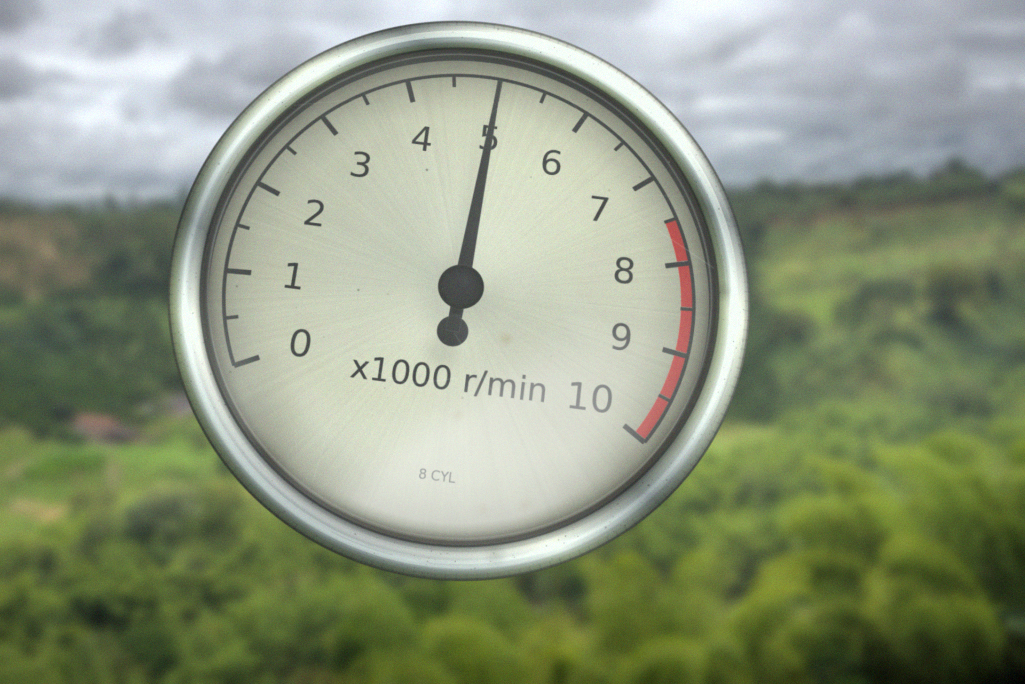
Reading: 5000 (rpm)
